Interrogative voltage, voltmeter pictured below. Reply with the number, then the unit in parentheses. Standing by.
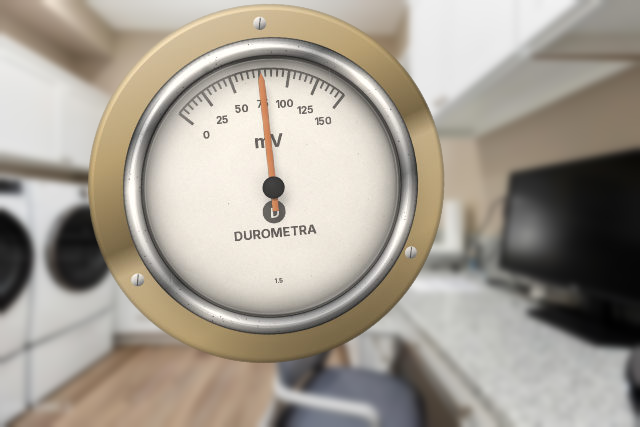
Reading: 75 (mV)
